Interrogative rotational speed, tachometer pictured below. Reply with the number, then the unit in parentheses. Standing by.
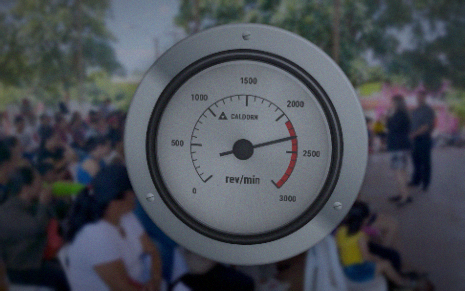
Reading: 2300 (rpm)
